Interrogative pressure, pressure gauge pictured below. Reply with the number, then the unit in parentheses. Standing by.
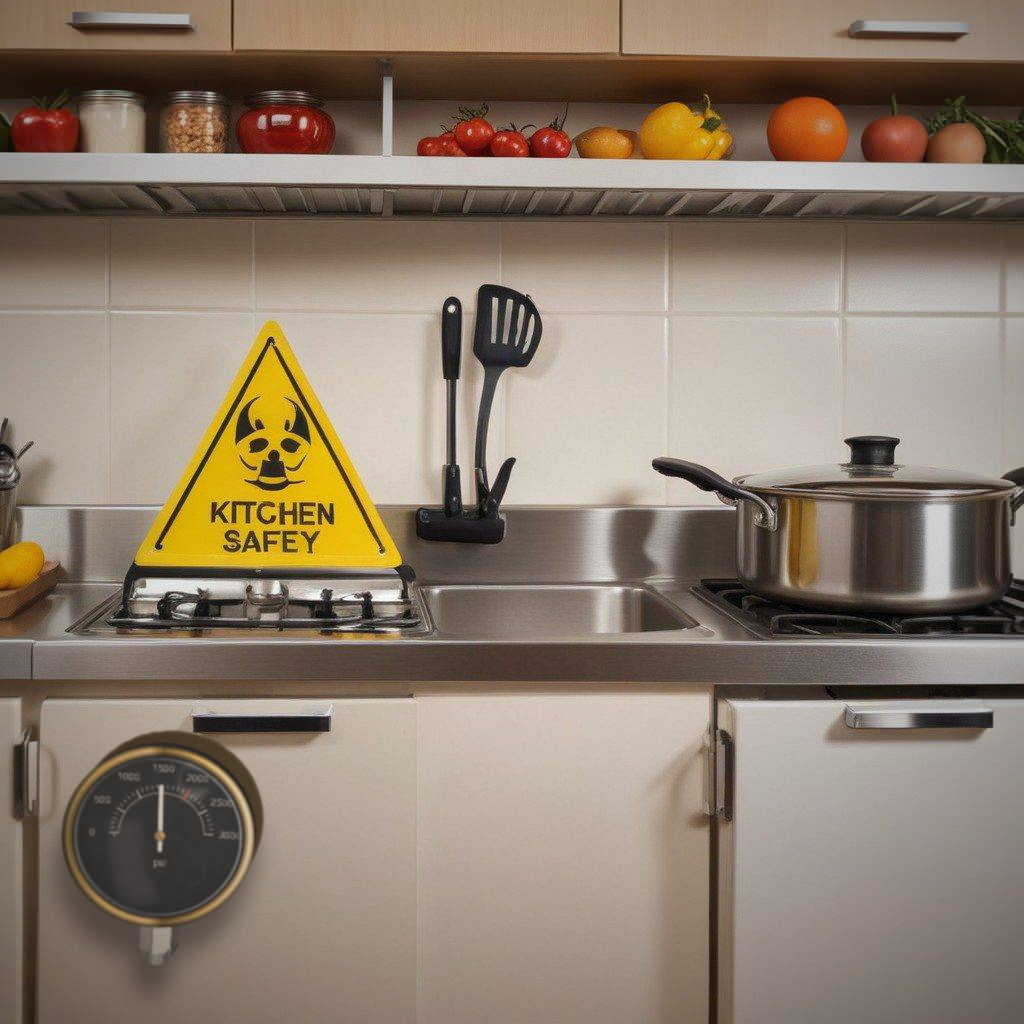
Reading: 1500 (psi)
